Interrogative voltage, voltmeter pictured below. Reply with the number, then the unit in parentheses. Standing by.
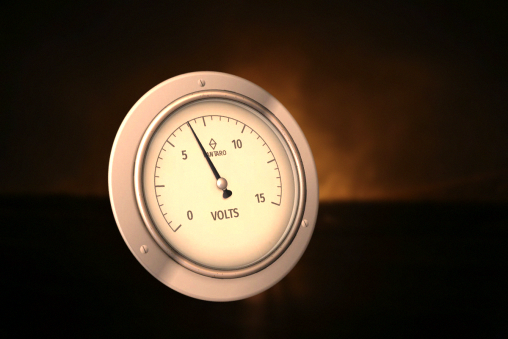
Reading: 6.5 (V)
